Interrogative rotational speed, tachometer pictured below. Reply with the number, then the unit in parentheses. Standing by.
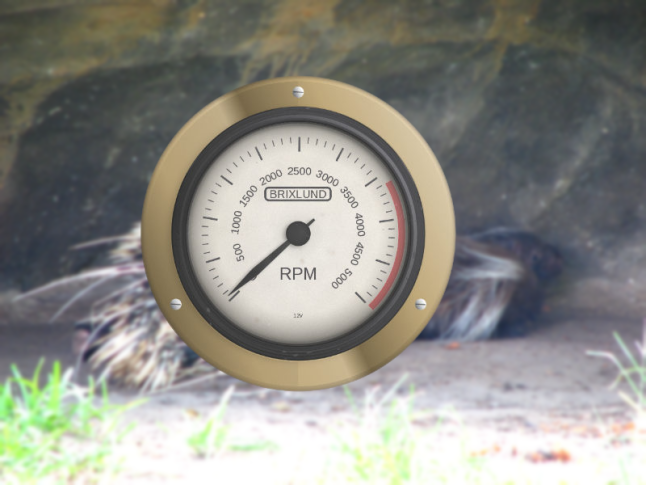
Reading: 50 (rpm)
